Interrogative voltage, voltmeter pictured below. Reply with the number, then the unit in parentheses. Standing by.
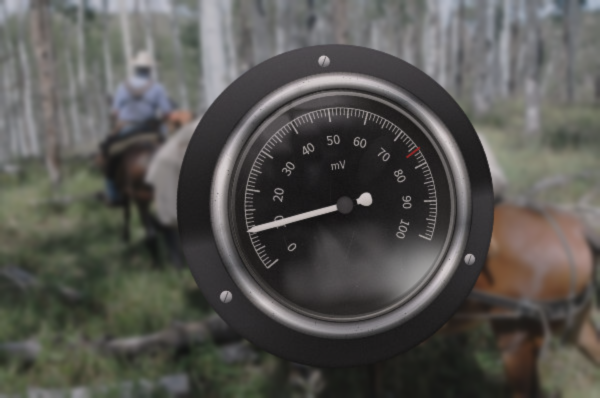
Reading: 10 (mV)
